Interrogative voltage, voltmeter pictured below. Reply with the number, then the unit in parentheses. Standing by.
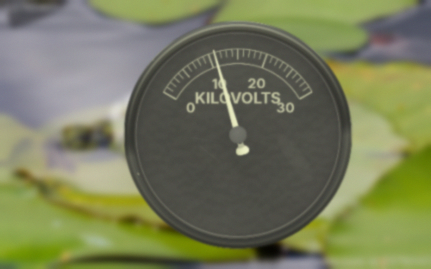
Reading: 11 (kV)
